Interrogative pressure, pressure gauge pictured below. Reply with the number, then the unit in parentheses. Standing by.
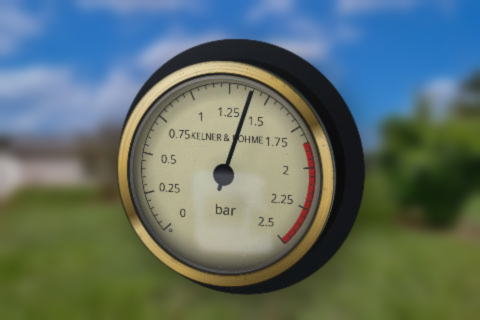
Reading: 1.4 (bar)
